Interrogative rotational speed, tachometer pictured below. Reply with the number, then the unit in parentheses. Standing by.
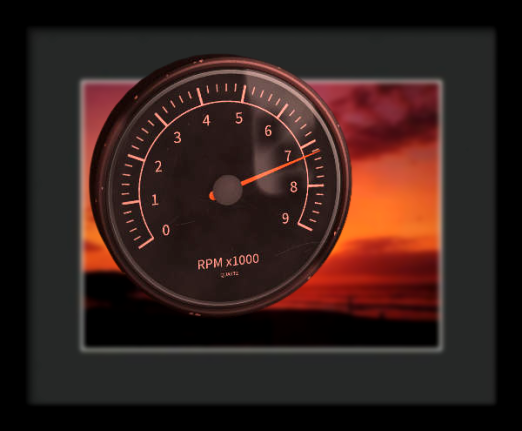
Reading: 7200 (rpm)
